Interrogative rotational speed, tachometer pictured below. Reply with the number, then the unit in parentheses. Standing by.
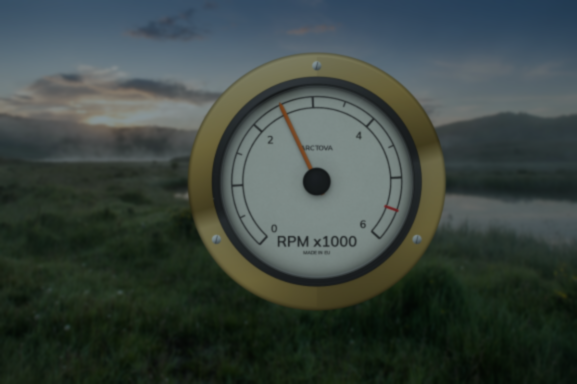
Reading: 2500 (rpm)
